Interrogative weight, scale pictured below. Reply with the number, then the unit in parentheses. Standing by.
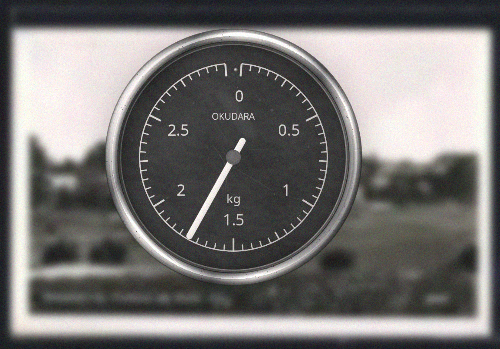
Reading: 1.75 (kg)
